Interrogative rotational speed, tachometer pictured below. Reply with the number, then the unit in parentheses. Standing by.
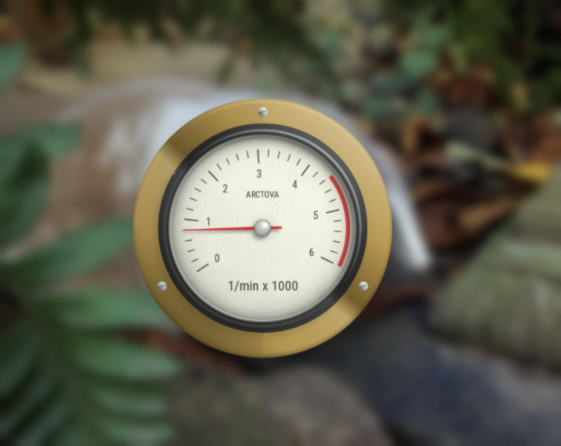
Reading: 800 (rpm)
